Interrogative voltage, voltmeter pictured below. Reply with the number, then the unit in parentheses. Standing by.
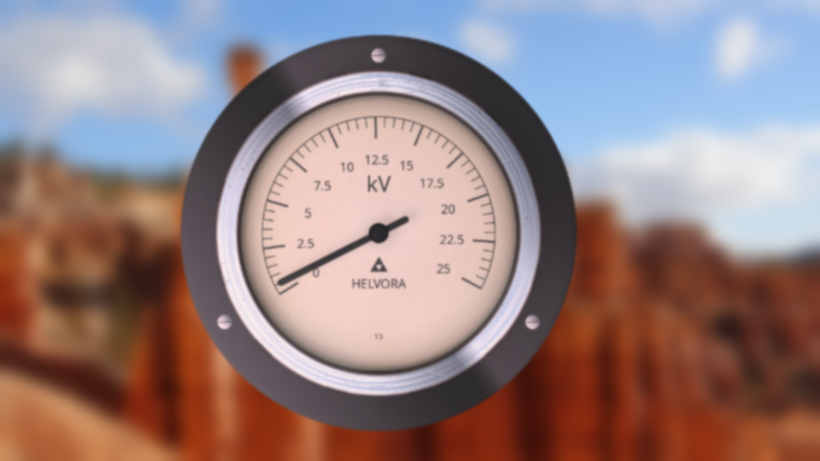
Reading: 0.5 (kV)
